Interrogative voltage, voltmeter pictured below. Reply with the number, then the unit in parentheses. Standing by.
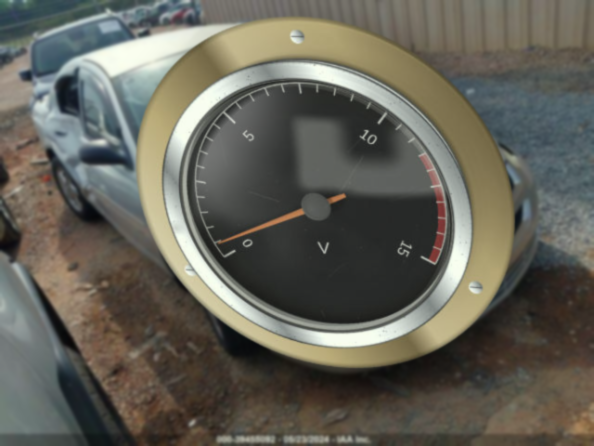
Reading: 0.5 (V)
